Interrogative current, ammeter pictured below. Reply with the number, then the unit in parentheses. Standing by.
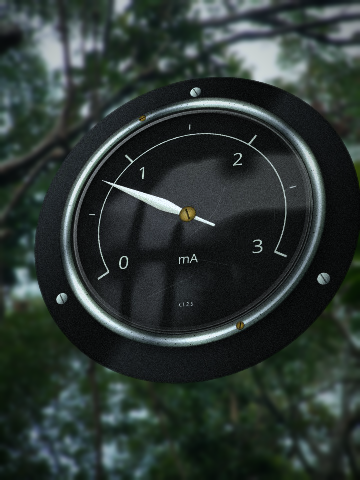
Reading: 0.75 (mA)
